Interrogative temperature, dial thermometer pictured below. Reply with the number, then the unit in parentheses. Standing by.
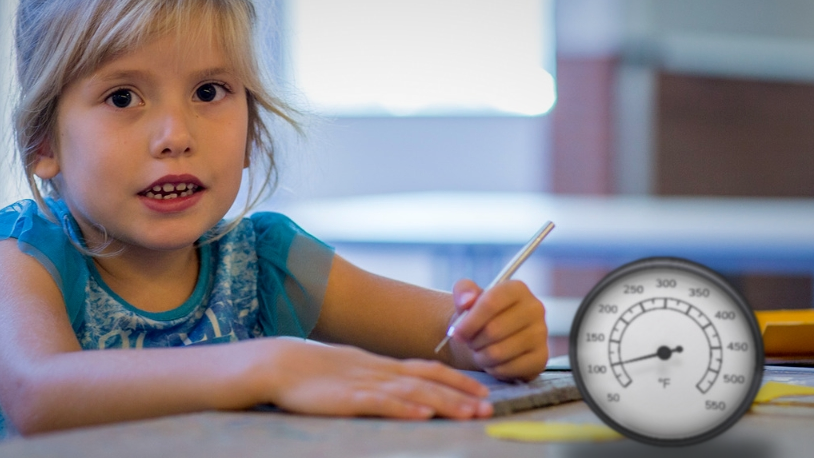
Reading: 100 (°F)
